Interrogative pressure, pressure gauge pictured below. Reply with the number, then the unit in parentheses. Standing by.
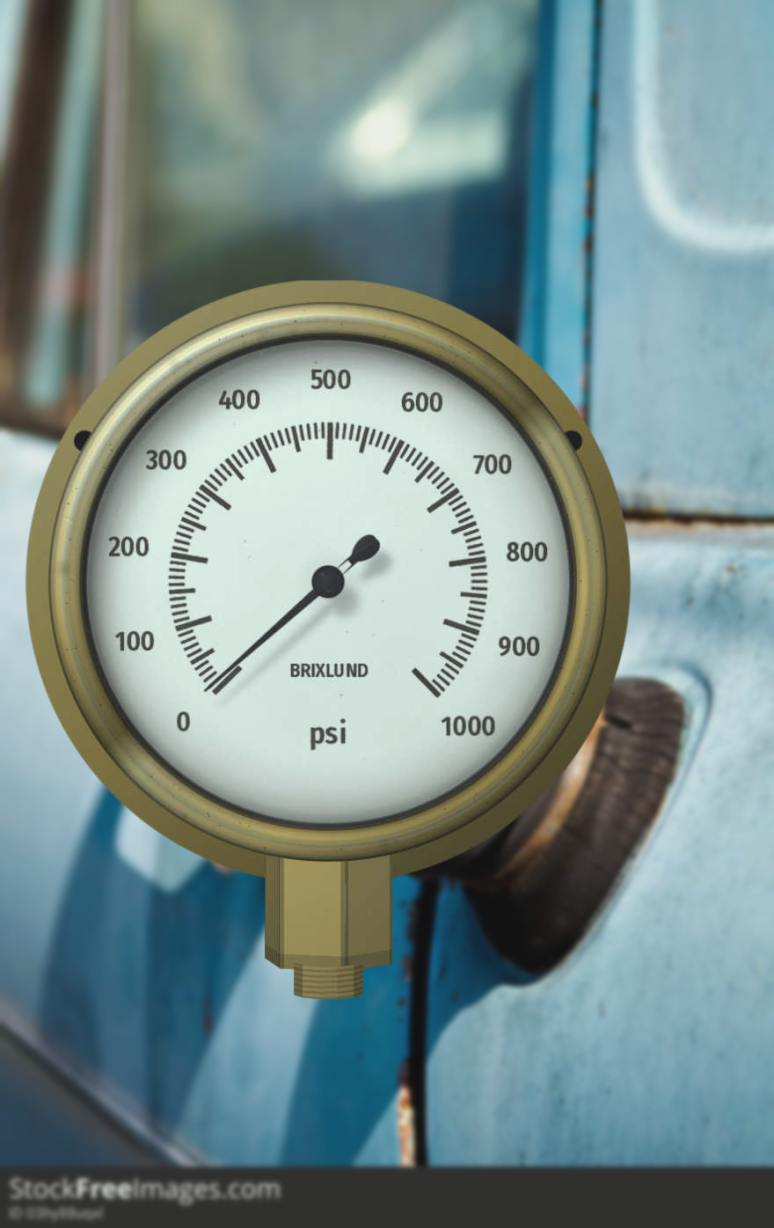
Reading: 10 (psi)
